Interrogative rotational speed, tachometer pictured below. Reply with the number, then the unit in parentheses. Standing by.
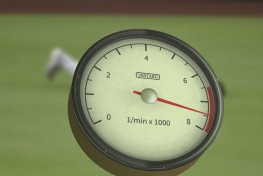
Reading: 7500 (rpm)
